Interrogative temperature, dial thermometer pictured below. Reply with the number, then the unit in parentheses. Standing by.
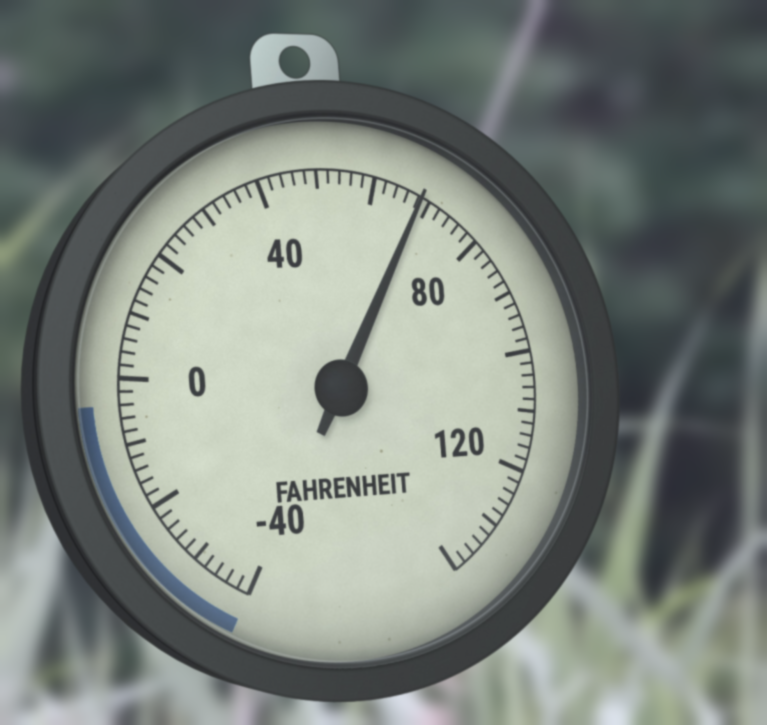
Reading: 68 (°F)
